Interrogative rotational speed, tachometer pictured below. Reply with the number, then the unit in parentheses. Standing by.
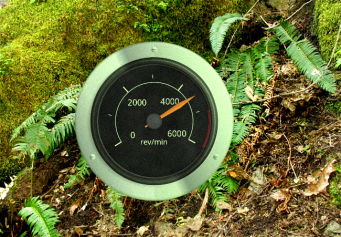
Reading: 4500 (rpm)
